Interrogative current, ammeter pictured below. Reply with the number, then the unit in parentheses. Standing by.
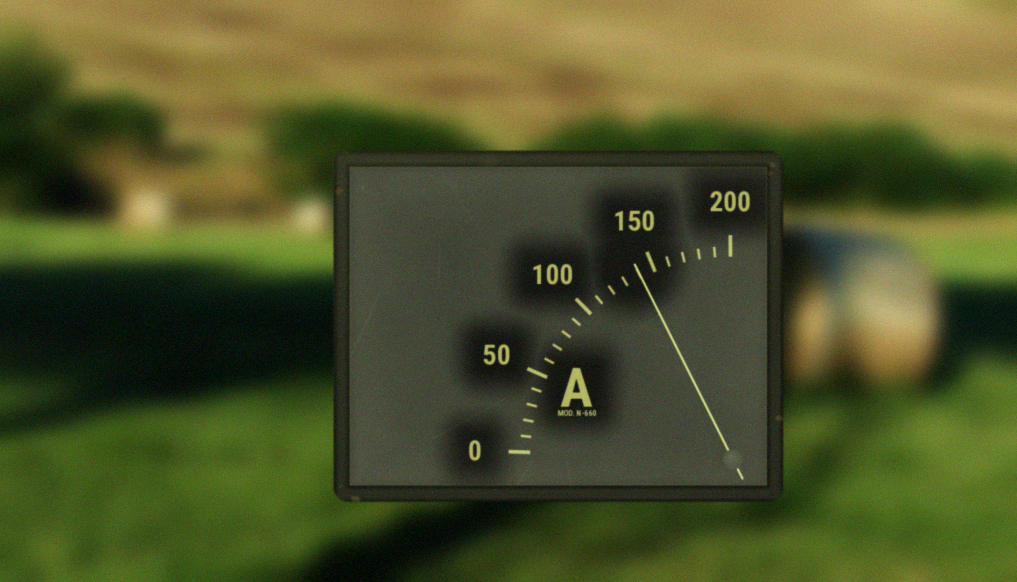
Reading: 140 (A)
